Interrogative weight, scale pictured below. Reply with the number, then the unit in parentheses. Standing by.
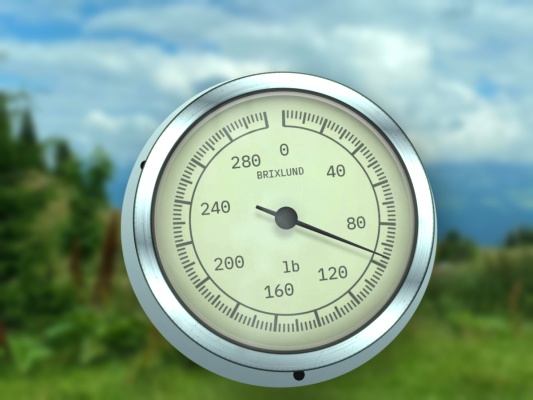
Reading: 96 (lb)
